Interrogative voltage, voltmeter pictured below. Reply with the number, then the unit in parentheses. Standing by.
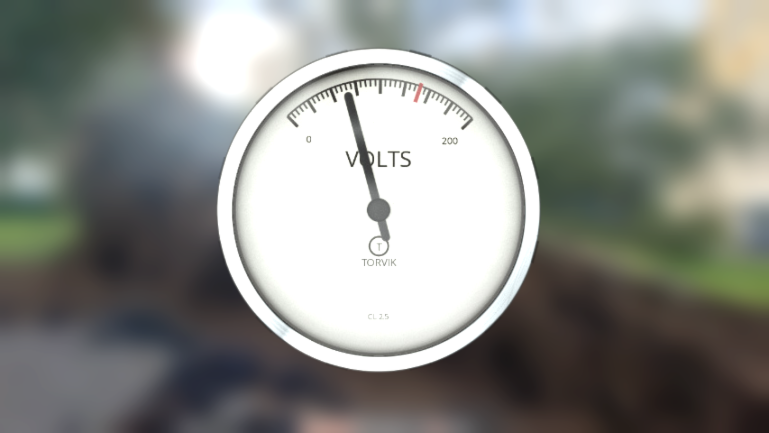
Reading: 65 (V)
